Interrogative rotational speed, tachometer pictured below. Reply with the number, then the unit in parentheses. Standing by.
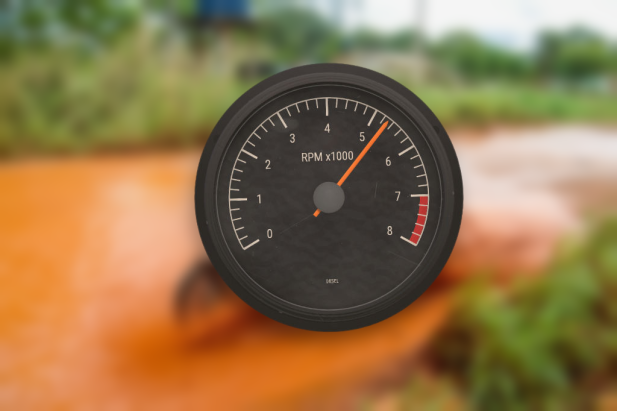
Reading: 5300 (rpm)
